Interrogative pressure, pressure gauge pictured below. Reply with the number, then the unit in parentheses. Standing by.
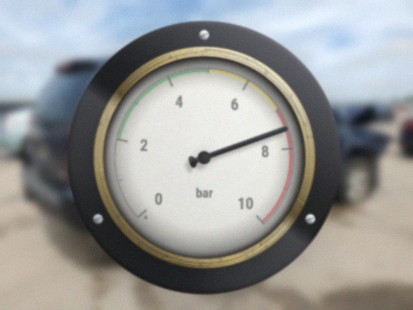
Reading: 7.5 (bar)
